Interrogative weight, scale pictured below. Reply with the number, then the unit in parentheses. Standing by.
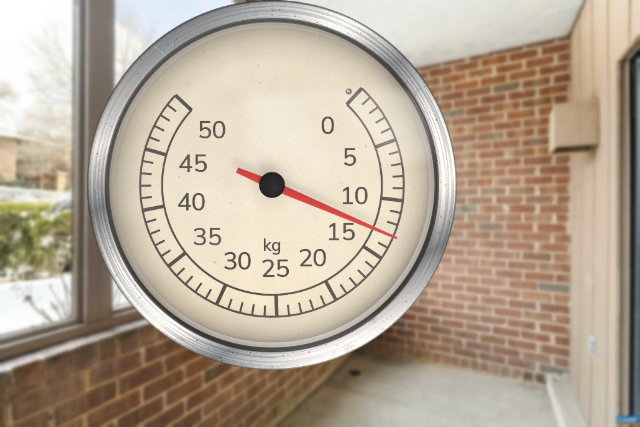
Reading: 13 (kg)
